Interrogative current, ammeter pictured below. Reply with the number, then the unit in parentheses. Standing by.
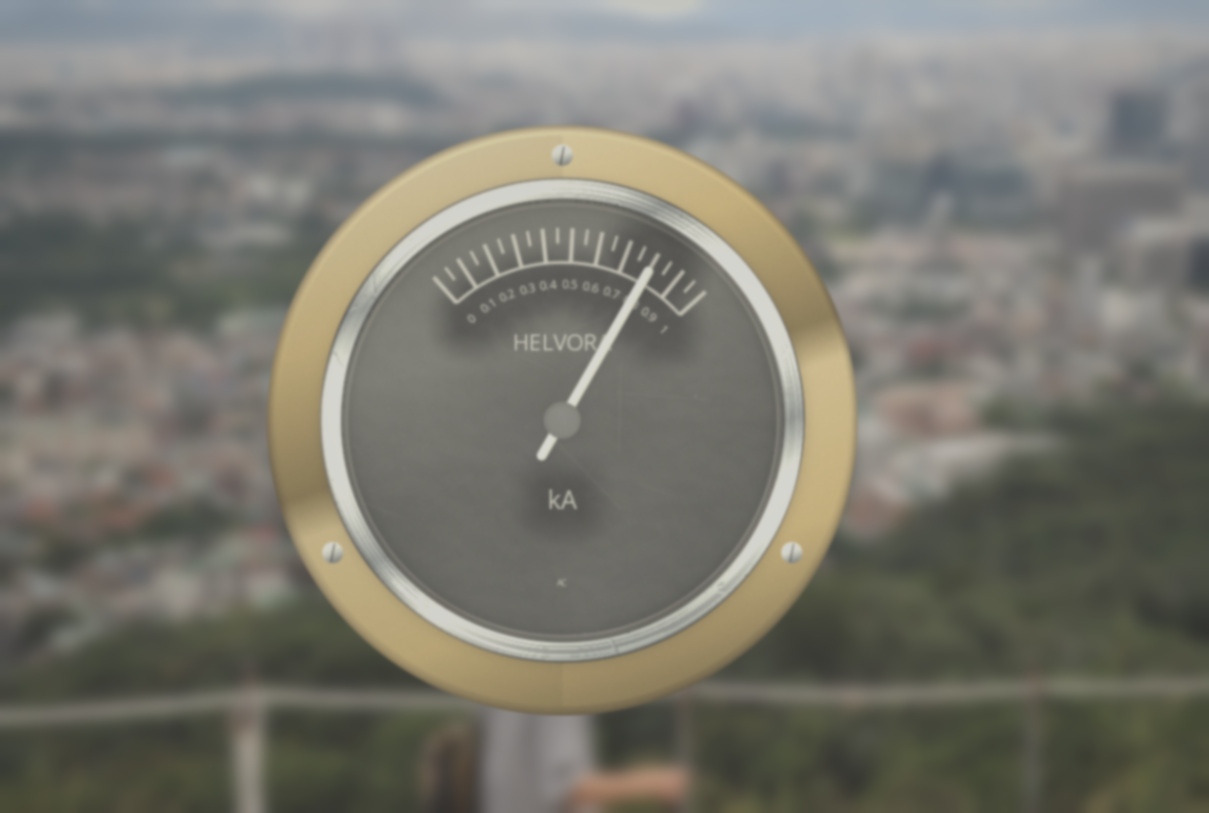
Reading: 0.8 (kA)
